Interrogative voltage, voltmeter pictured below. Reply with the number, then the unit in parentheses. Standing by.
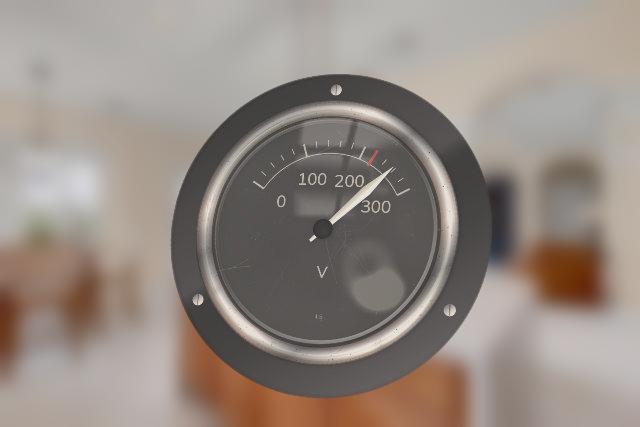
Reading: 260 (V)
